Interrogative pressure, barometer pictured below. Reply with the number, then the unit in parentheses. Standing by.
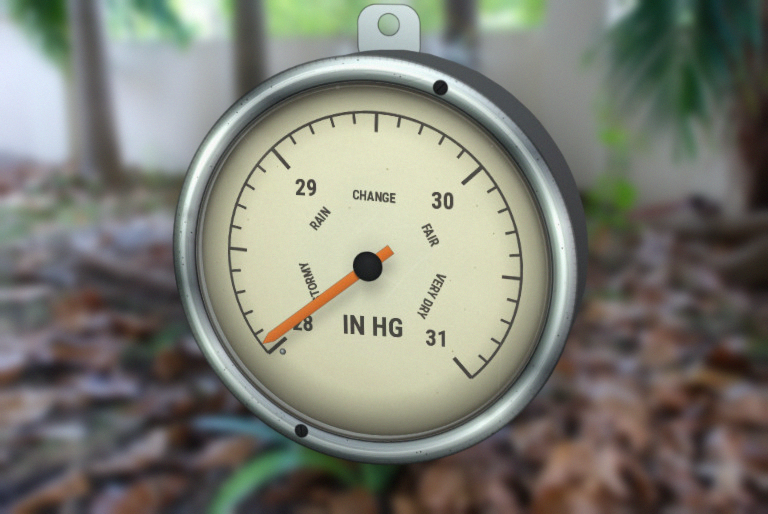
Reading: 28.05 (inHg)
